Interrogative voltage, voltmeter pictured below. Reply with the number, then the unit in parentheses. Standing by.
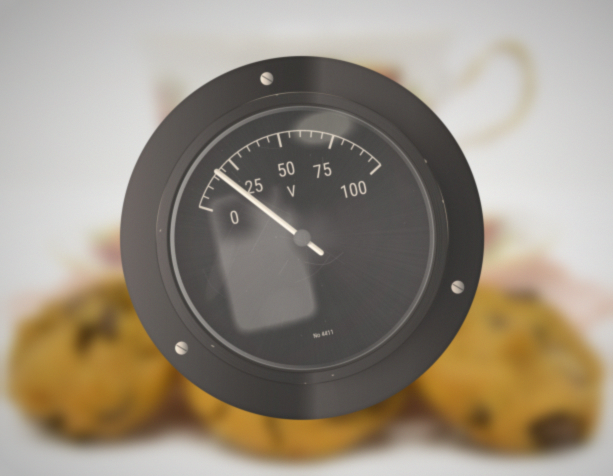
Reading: 17.5 (V)
